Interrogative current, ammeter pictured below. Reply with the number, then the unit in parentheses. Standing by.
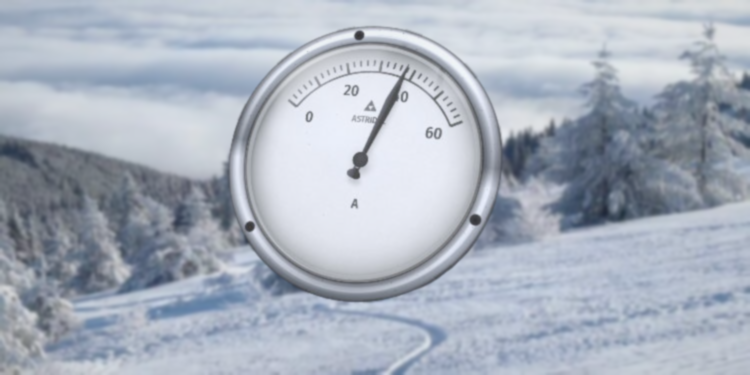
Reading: 38 (A)
